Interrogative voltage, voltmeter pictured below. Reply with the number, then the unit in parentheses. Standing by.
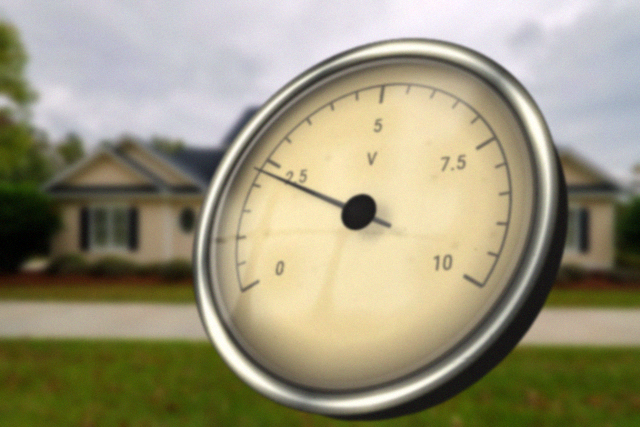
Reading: 2.25 (V)
